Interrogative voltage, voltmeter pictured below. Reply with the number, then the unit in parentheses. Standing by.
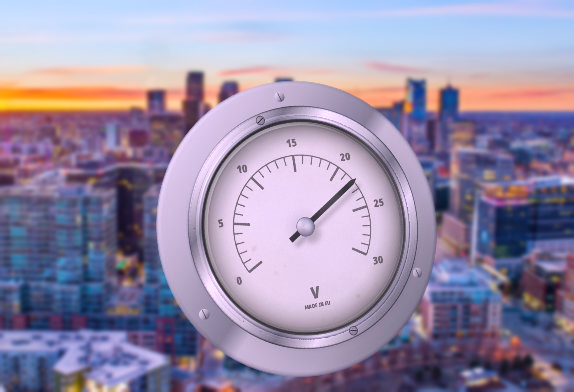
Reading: 22 (V)
